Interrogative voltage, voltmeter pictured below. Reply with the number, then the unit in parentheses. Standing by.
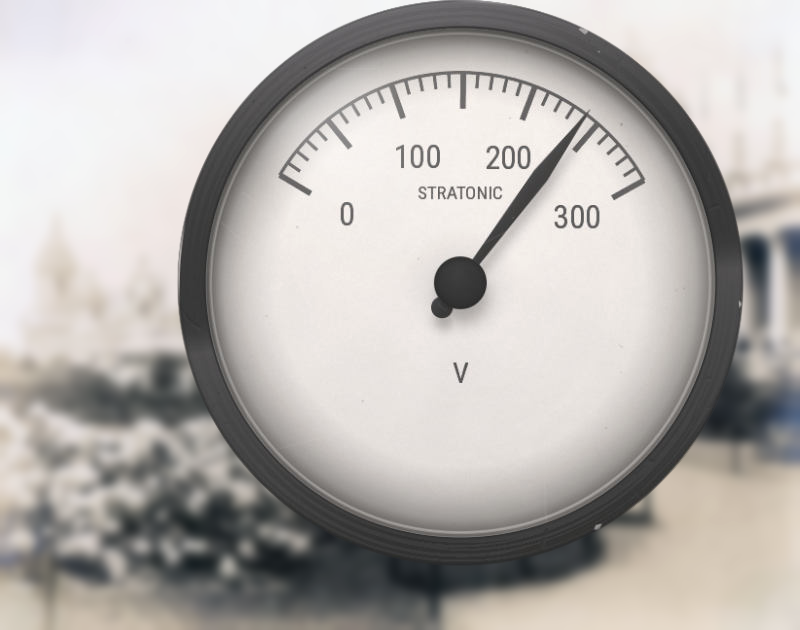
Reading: 240 (V)
